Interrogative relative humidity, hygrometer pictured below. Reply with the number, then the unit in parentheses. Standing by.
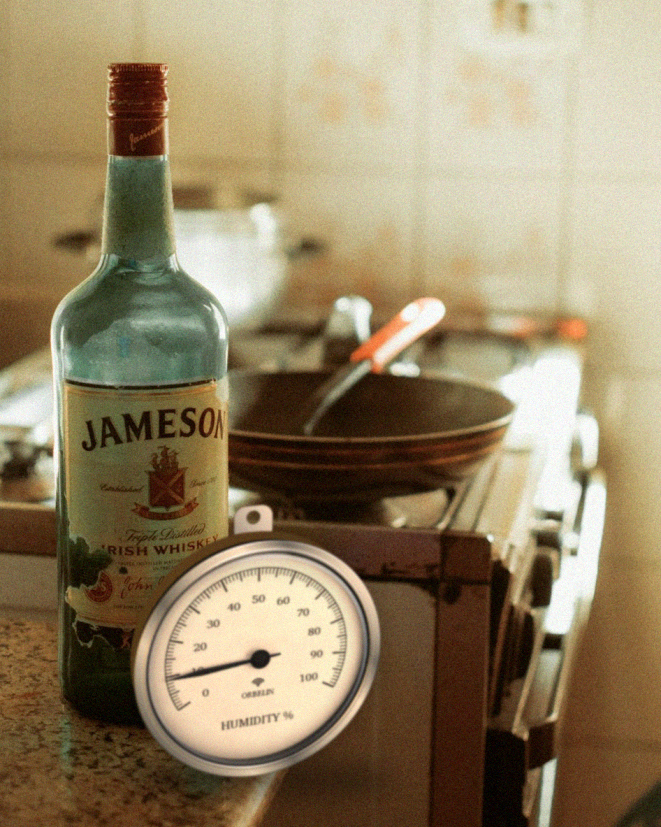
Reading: 10 (%)
